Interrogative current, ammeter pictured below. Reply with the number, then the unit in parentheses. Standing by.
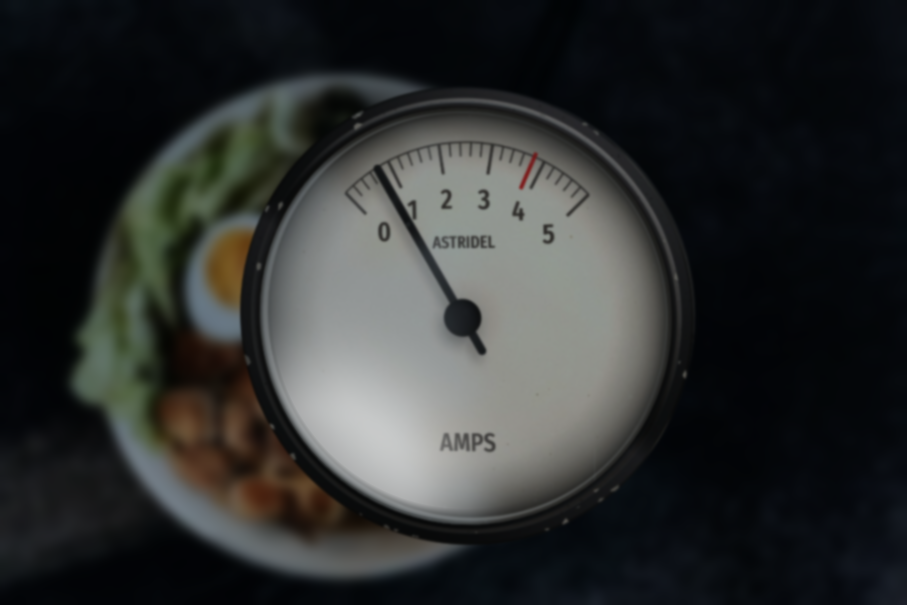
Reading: 0.8 (A)
